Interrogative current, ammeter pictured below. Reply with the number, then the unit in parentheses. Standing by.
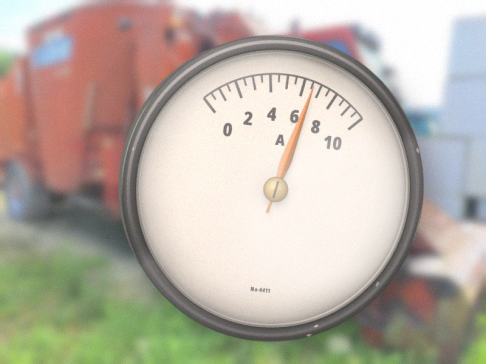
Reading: 6.5 (A)
